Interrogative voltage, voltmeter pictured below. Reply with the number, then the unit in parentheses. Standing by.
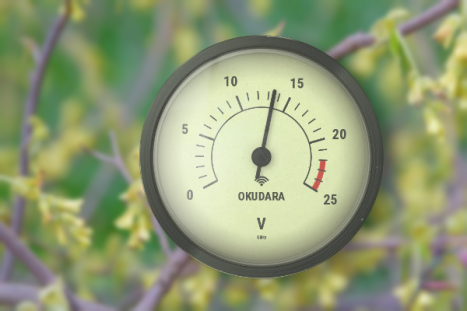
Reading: 13.5 (V)
